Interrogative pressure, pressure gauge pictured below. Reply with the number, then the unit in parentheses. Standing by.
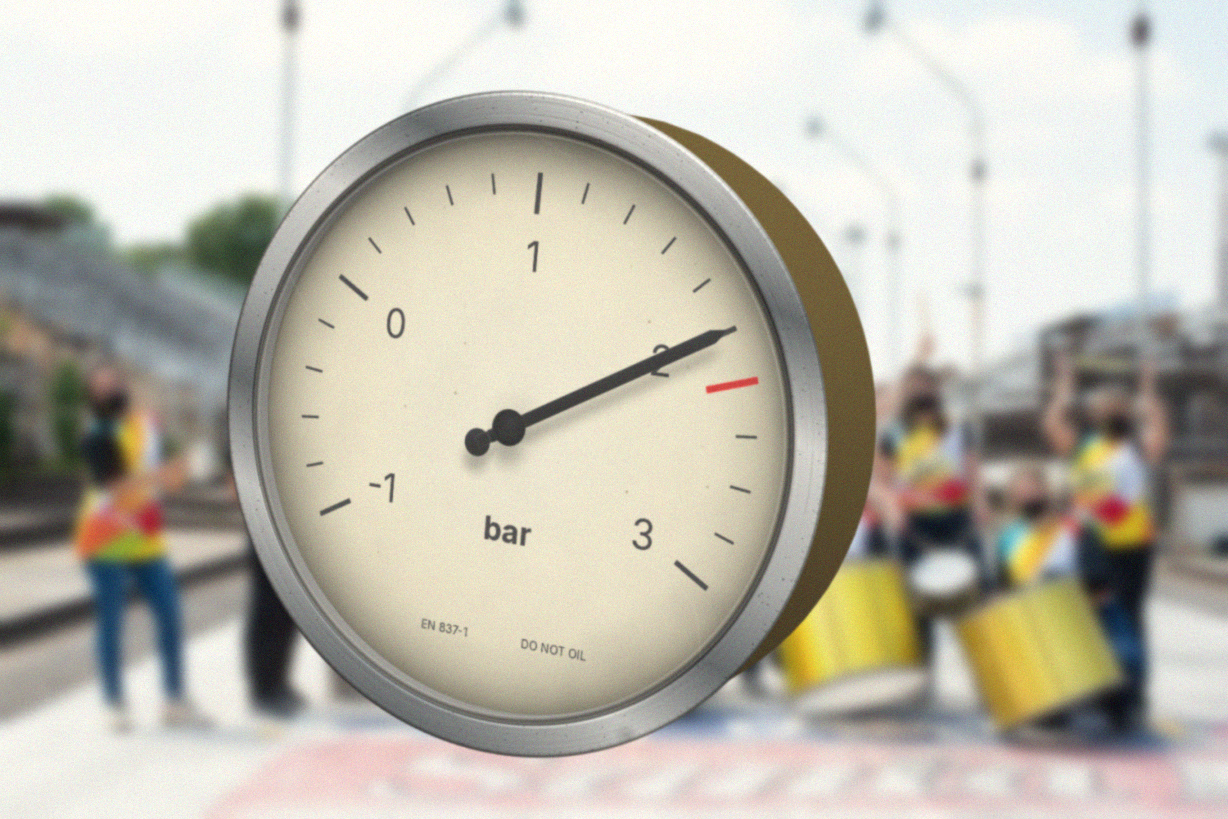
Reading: 2 (bar)
